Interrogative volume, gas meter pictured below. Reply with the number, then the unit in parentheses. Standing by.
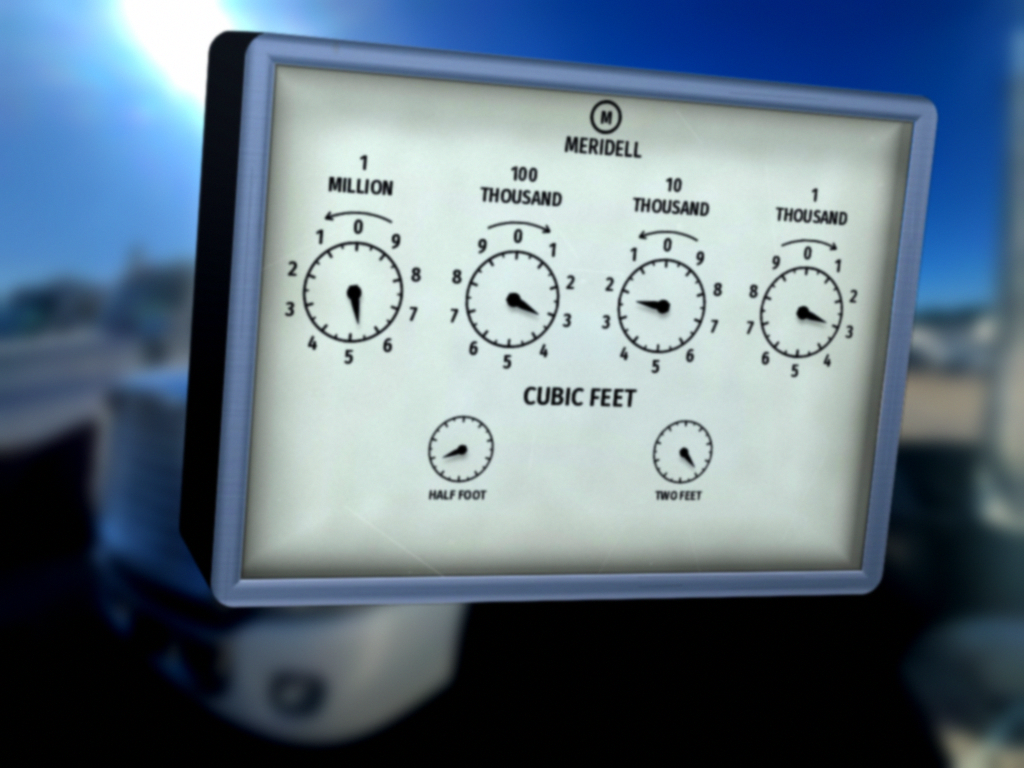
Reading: 532300 (ft³)
